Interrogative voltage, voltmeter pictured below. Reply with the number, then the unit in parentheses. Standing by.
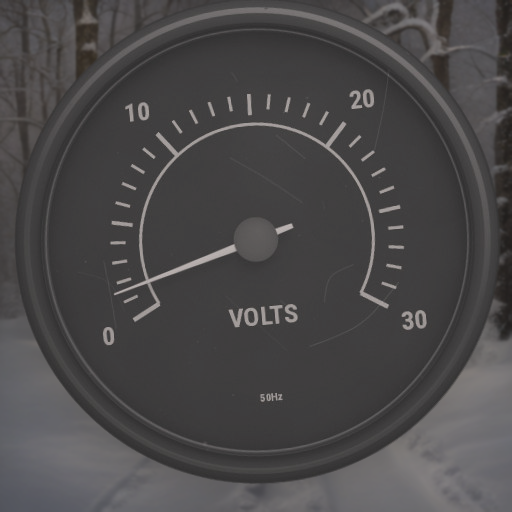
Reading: 1.5 (V)
